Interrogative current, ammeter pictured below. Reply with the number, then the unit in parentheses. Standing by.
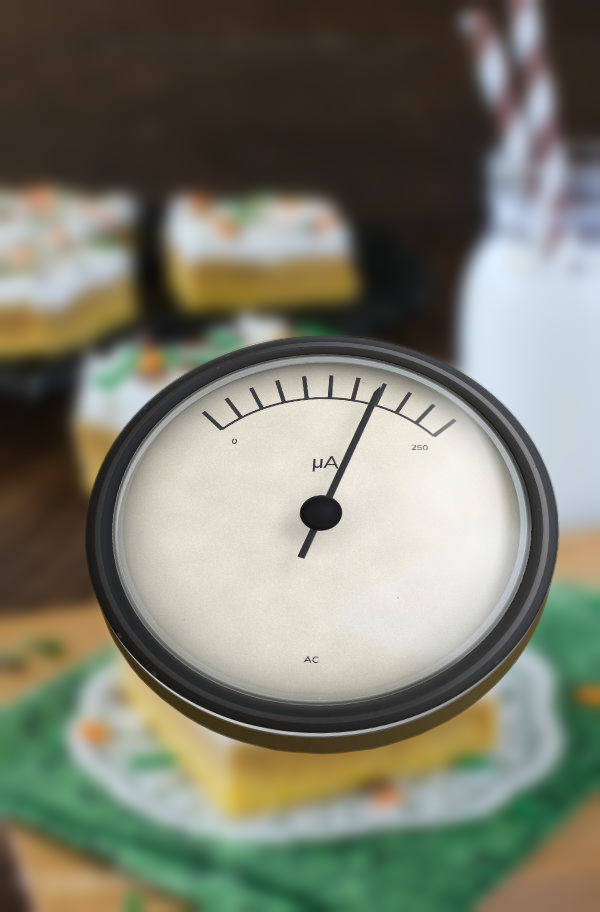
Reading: 175 (µA)
